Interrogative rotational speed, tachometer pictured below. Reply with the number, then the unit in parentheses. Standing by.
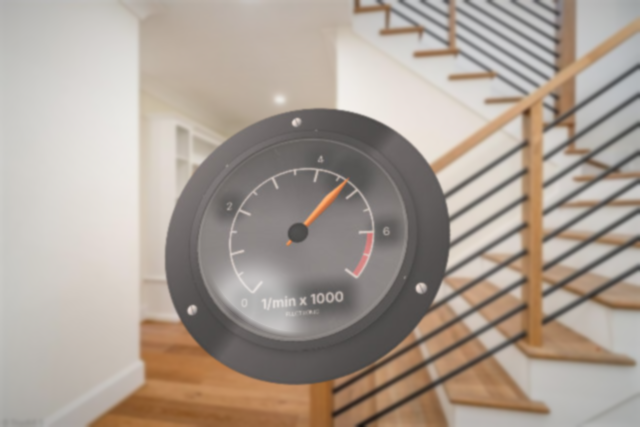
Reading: 4750 (rpm)
